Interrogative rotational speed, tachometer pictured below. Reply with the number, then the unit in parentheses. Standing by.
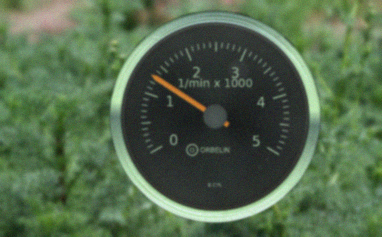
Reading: 1300 (rpm)
